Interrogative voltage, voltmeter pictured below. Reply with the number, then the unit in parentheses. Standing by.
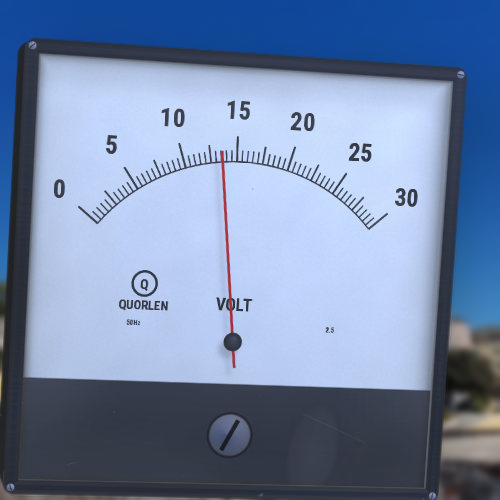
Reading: 13.5 (V)
